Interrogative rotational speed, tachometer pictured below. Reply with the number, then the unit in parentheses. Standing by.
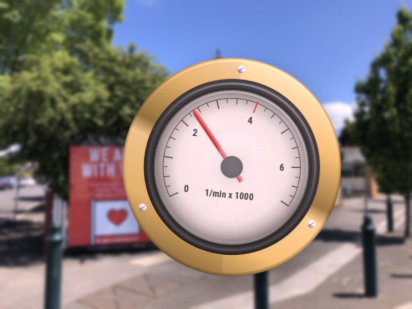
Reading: 2375 (rpm)
